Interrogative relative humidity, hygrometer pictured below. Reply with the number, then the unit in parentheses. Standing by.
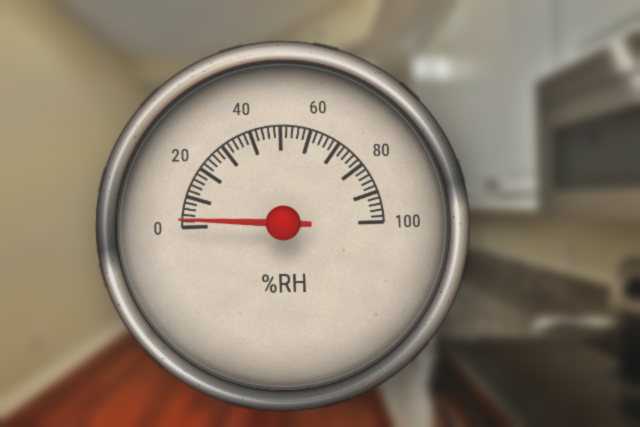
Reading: 2 (%)
